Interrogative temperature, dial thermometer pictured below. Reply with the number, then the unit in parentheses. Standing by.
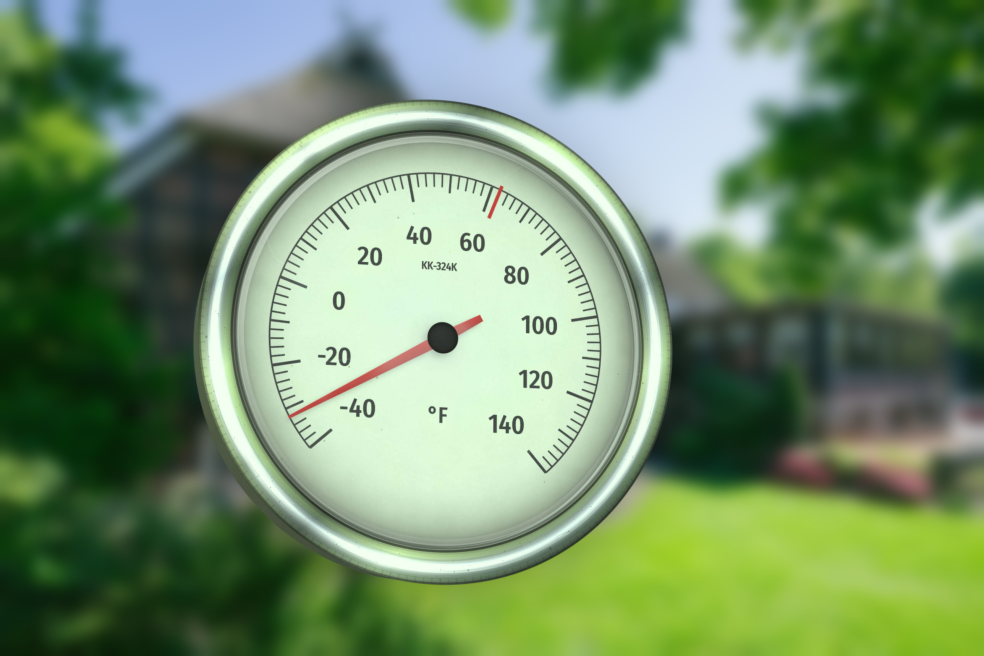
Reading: -32 (°F)
